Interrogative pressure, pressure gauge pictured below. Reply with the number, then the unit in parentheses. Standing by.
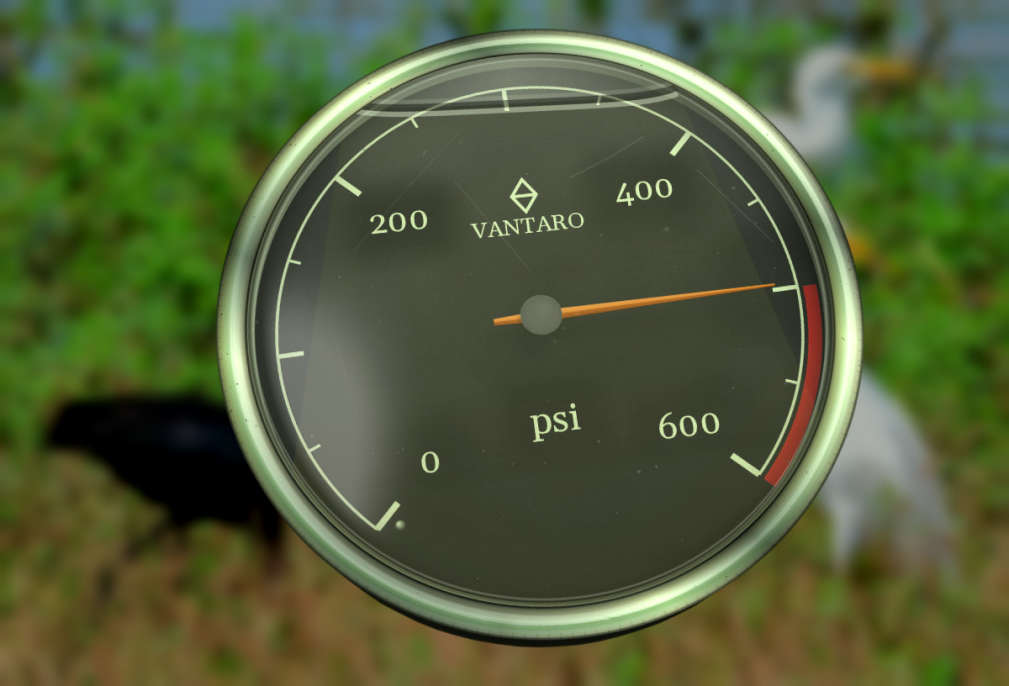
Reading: 500 (psi)
